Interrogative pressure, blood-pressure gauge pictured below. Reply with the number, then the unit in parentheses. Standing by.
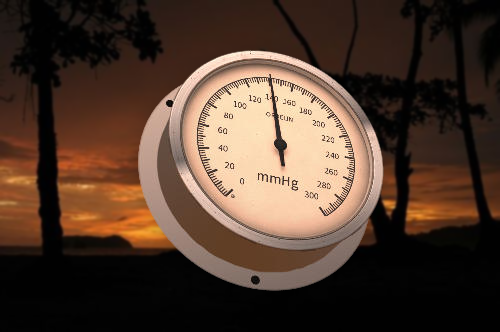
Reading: 140 (mmHg)
